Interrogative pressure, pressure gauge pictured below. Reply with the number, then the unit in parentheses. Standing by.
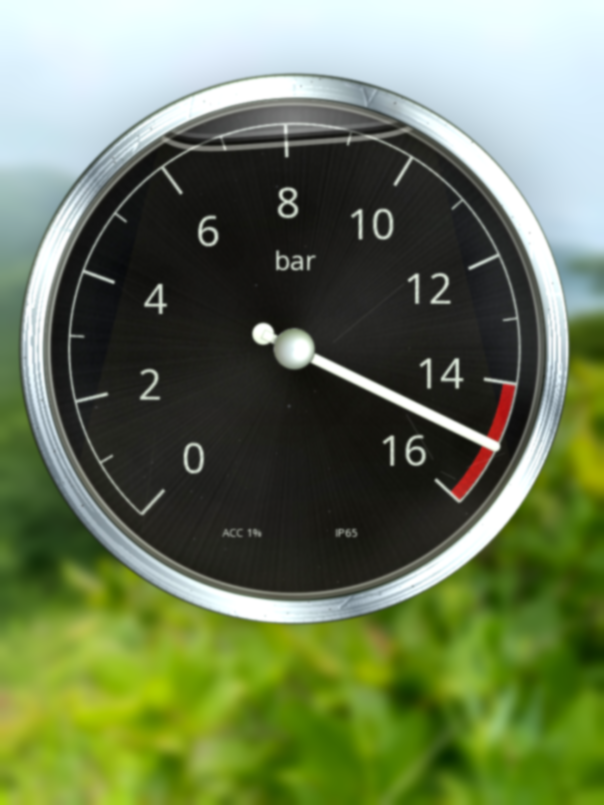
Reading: 15 (bar)
